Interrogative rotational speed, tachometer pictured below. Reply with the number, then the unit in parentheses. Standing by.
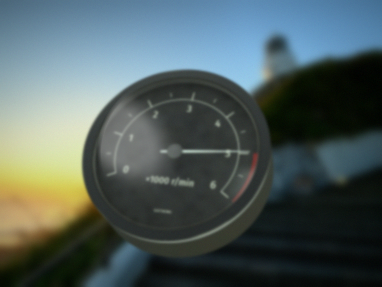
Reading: 5000 (rpm)
